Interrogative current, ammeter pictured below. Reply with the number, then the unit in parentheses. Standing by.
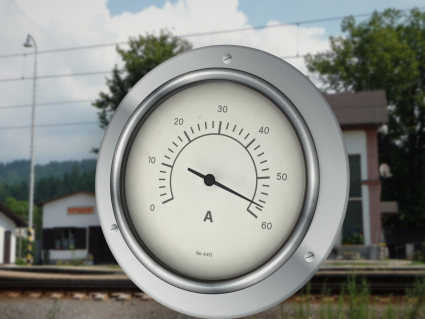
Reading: 57 (A)
